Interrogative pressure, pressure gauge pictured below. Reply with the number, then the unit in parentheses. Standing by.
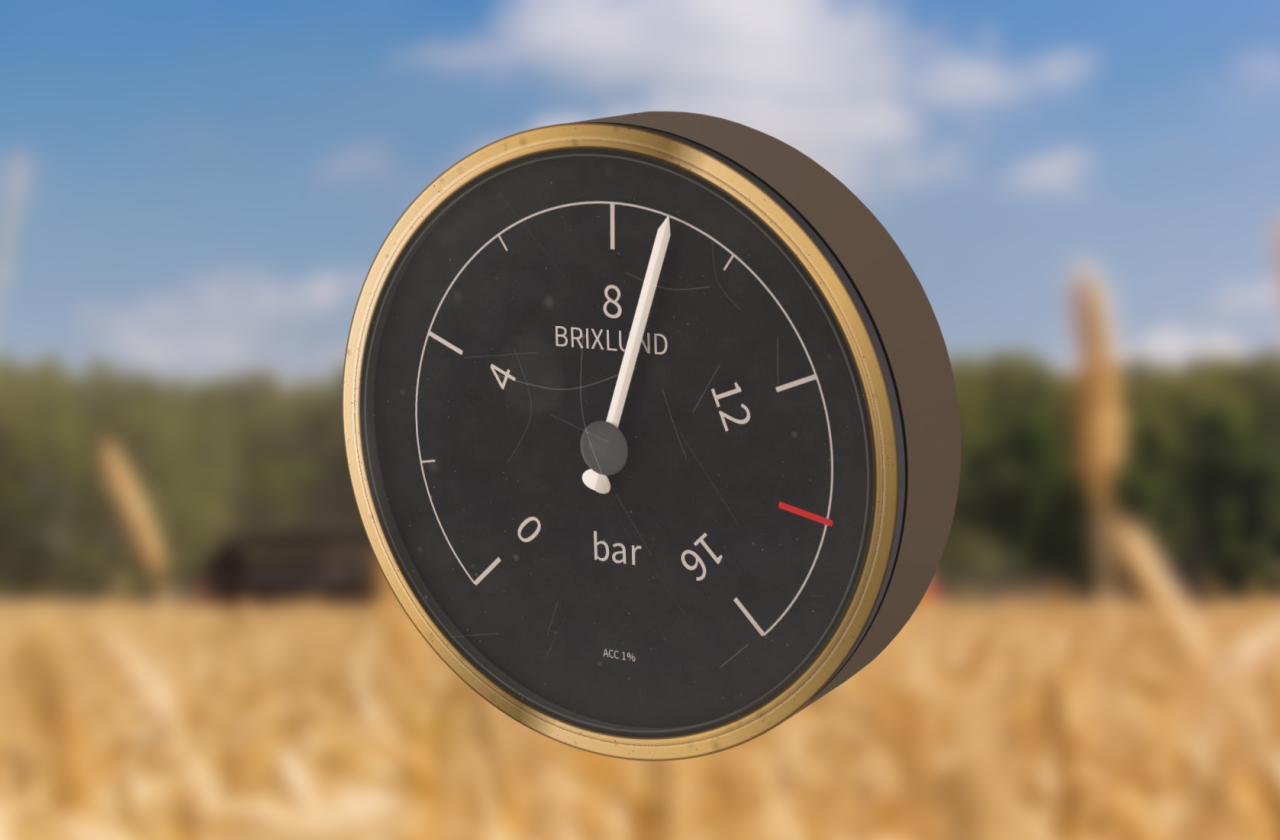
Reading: 9 (bar)
